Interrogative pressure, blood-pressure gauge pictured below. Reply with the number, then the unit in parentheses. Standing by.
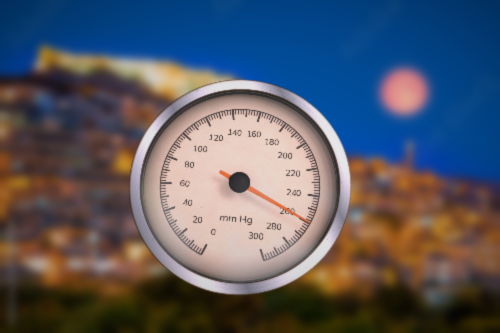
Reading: 260 (mmHg)
